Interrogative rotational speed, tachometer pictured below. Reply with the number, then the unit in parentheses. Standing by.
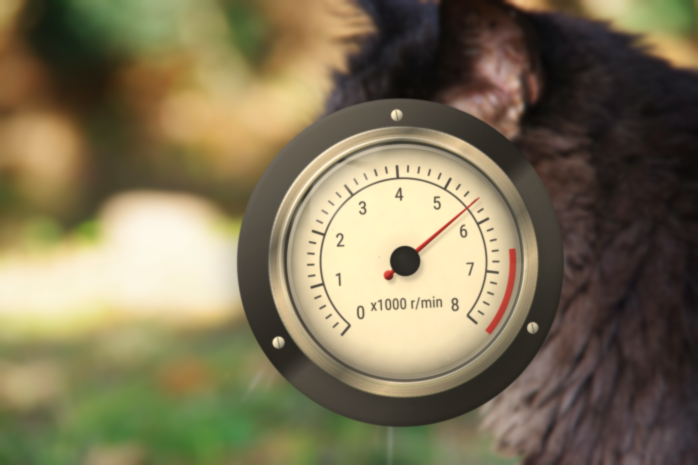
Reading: 5600 (rpm)
